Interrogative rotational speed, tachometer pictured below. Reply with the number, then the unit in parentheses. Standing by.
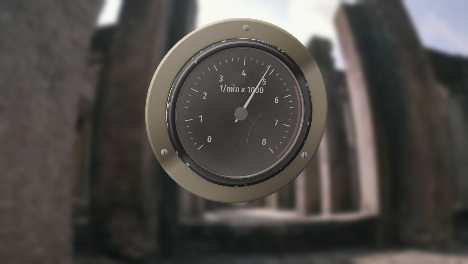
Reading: 4800 (rpm)
